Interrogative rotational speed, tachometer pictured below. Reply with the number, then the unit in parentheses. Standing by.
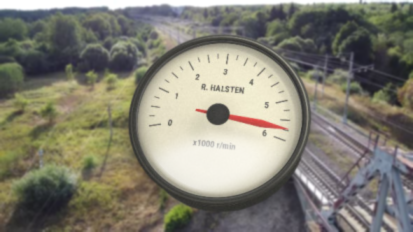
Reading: 5750 (rpm)
